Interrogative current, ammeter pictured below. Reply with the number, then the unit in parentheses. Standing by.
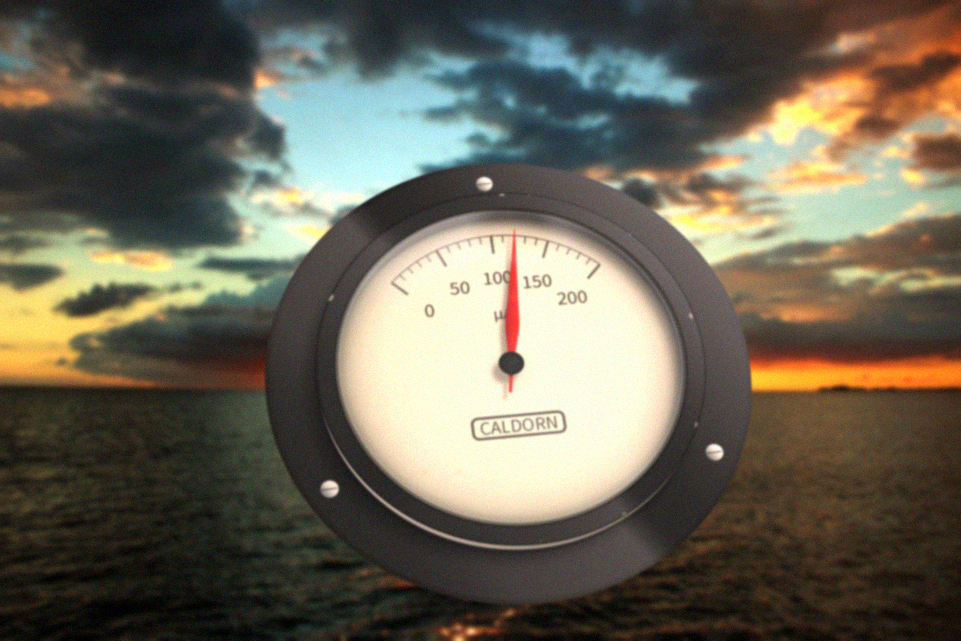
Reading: 120 (µA)
